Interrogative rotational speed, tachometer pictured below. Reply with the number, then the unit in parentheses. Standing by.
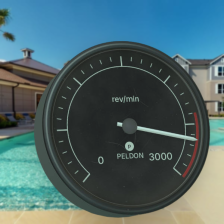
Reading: 2650 (rpm)
